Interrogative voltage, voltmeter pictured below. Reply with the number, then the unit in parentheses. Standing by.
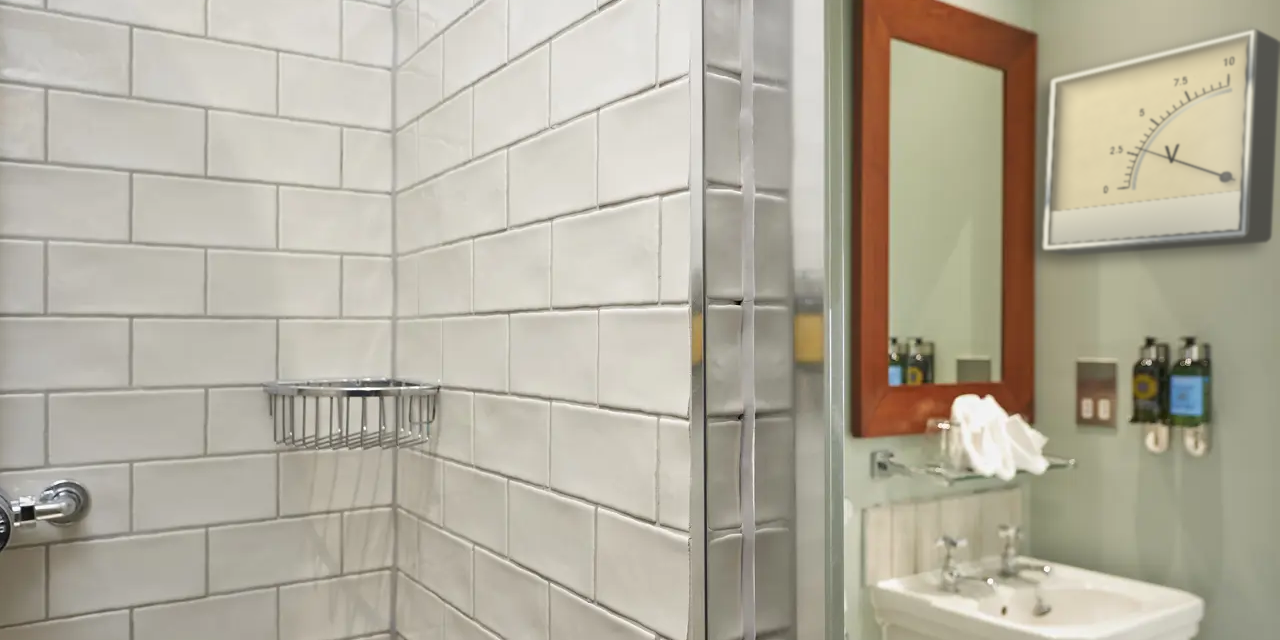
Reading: 3 (V)
